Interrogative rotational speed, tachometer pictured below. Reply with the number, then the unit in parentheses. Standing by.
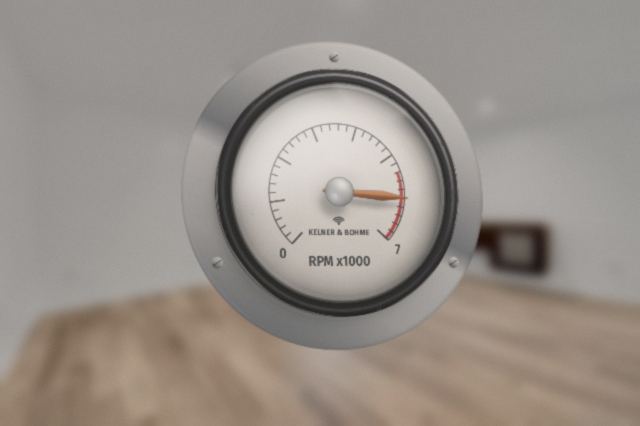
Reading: 6000 (rpm)
